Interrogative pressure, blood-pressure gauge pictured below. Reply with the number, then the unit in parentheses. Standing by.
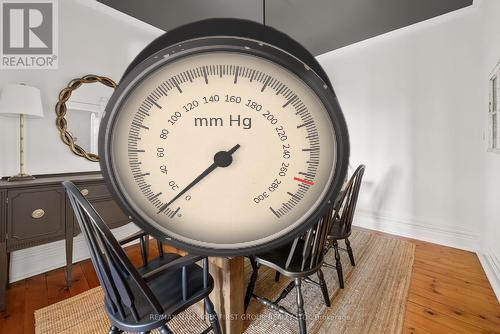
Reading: 10 (mmHg)
